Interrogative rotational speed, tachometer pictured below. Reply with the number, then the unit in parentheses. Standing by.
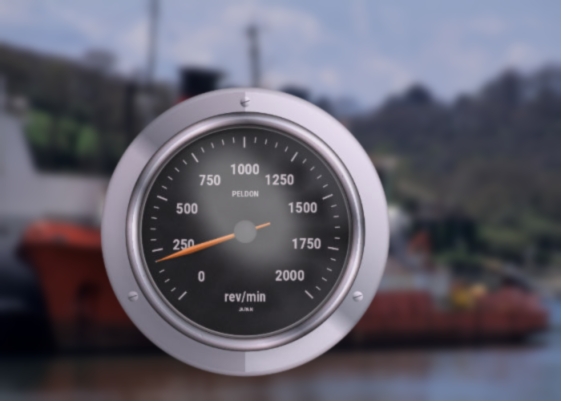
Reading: 200 (rpm)
